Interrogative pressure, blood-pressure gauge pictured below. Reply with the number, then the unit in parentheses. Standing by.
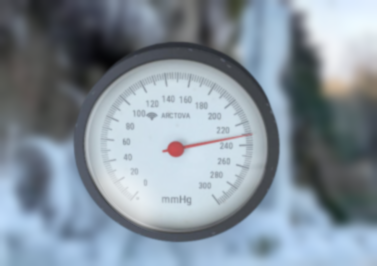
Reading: 230 (mmHg)
